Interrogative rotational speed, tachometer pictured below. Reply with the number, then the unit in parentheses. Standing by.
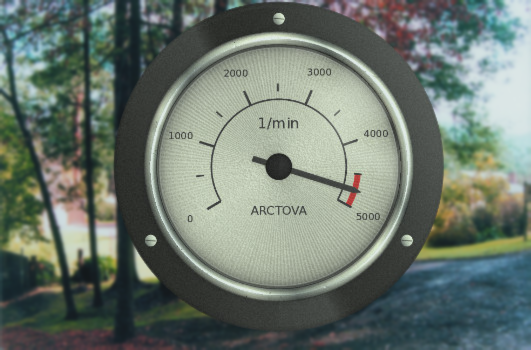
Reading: 4750 (rpm)
